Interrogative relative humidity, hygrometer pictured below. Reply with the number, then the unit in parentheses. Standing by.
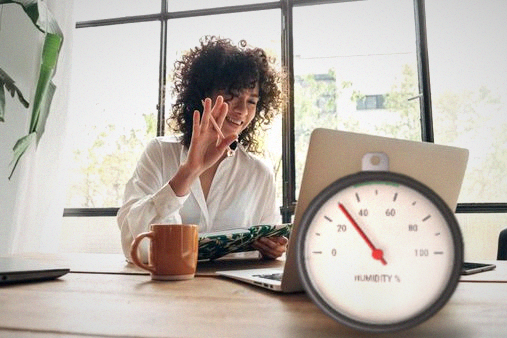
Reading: 30 (%)
